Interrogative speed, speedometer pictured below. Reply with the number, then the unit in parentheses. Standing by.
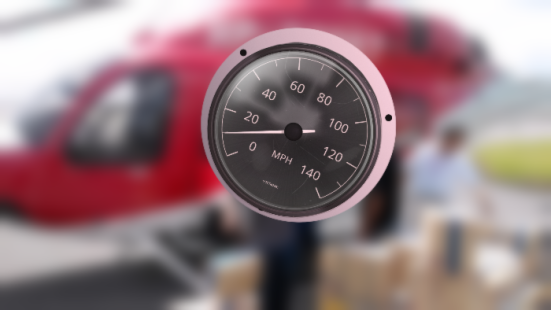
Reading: 10 (mph)
